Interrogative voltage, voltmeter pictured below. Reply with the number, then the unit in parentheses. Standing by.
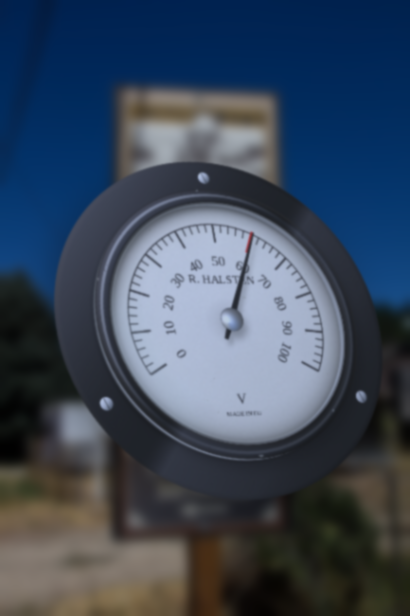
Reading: 60 (V)
